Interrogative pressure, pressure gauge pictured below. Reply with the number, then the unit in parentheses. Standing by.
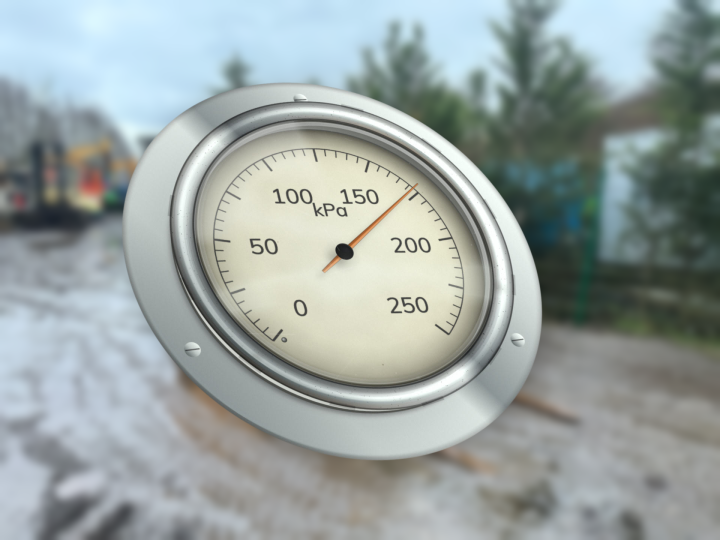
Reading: 172.5 (kPa)
